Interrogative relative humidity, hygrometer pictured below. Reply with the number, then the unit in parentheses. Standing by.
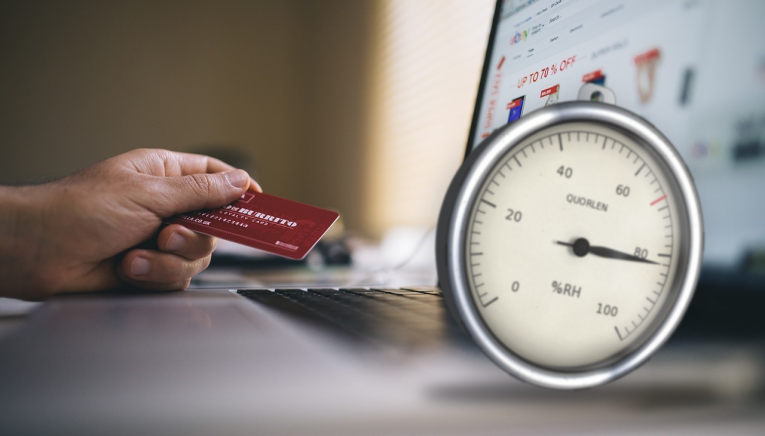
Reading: 82 (%)
